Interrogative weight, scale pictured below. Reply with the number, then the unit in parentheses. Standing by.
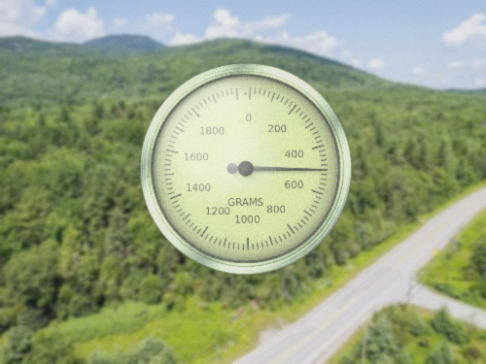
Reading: 500 (g)
